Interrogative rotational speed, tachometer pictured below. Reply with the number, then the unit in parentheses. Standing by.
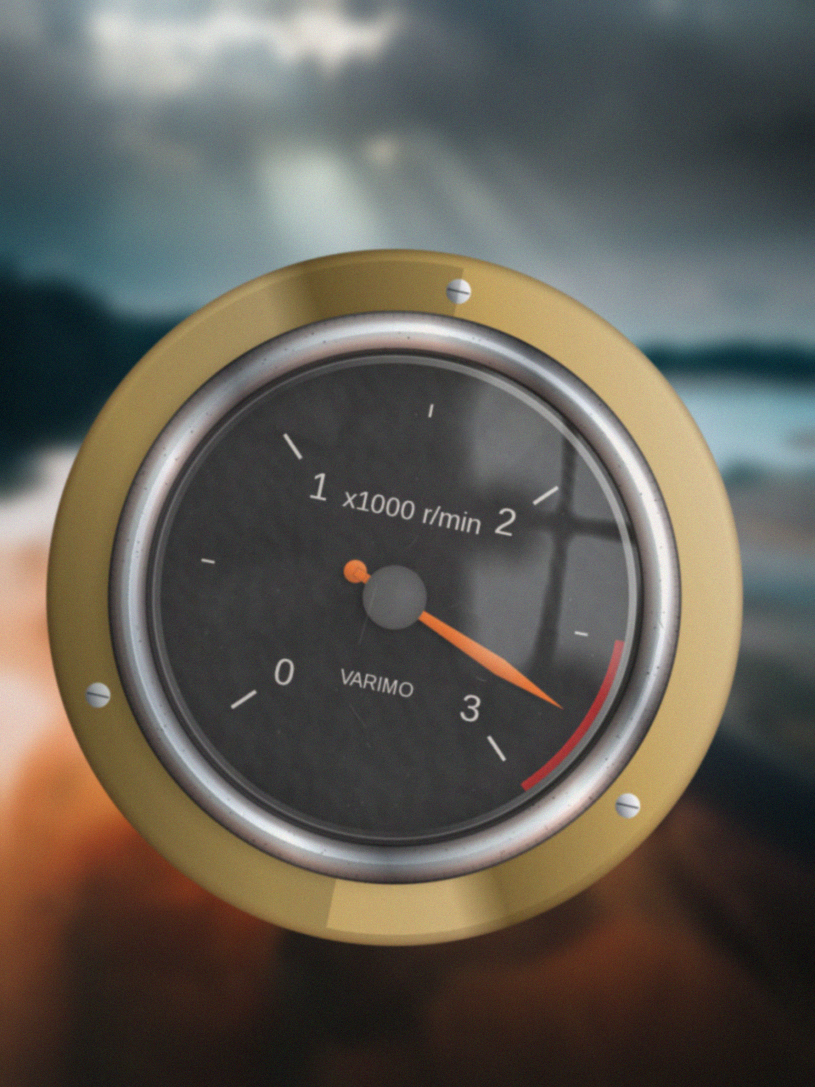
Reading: 2750 (rpm)
